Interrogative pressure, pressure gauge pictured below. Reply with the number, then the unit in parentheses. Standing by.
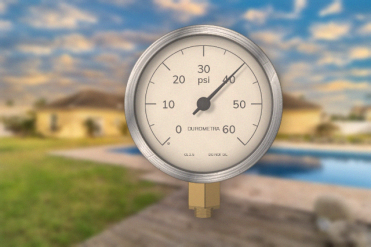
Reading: 40 (psi)
